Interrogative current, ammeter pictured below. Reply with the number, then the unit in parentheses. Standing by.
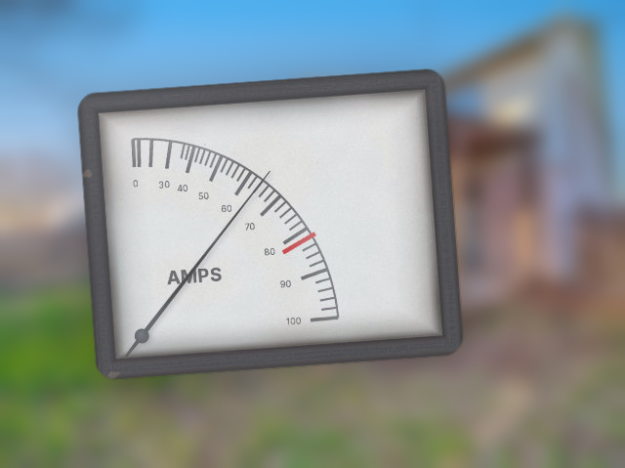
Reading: 64 (A)
